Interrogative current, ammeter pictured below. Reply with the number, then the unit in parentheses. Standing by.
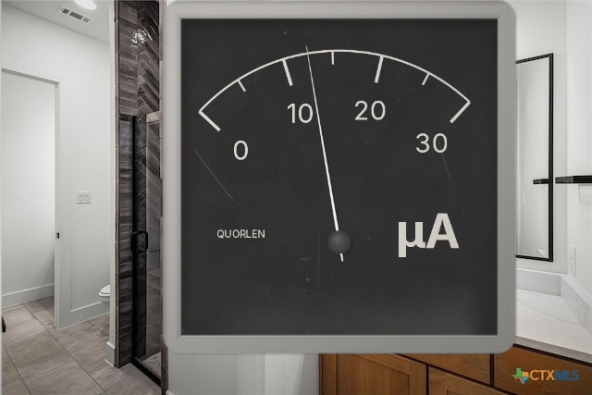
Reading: 12.5 (µA)
